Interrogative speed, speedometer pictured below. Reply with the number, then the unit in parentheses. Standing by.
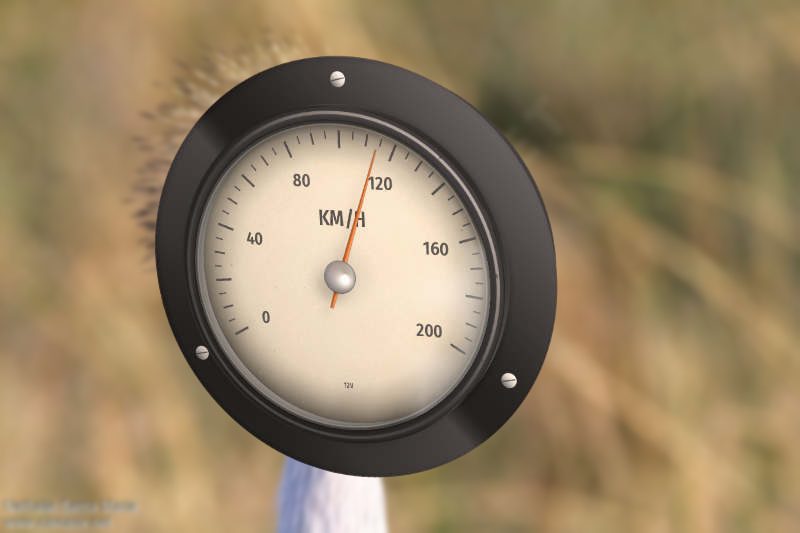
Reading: 115 (km/h)
